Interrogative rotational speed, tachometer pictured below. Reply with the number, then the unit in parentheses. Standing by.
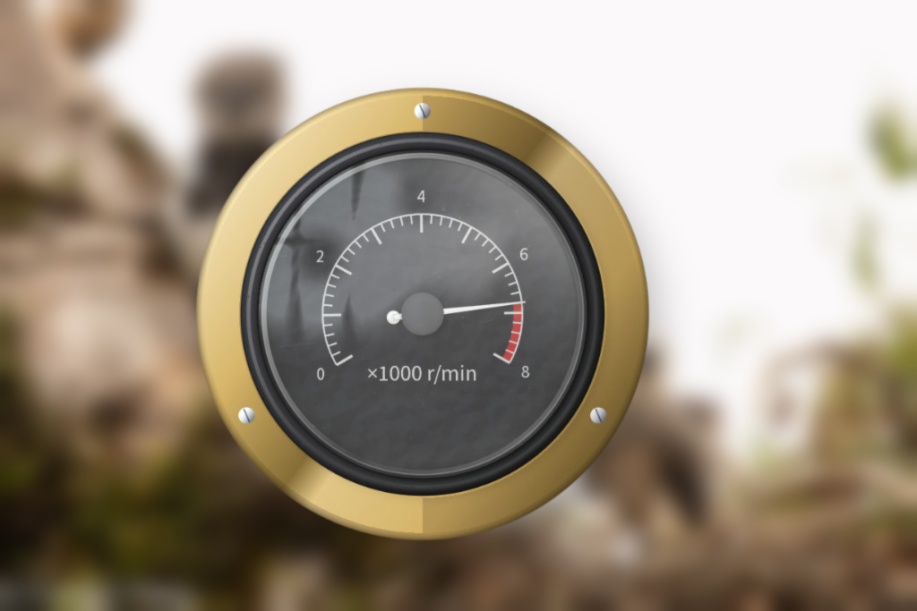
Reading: 6800 (rpm)
